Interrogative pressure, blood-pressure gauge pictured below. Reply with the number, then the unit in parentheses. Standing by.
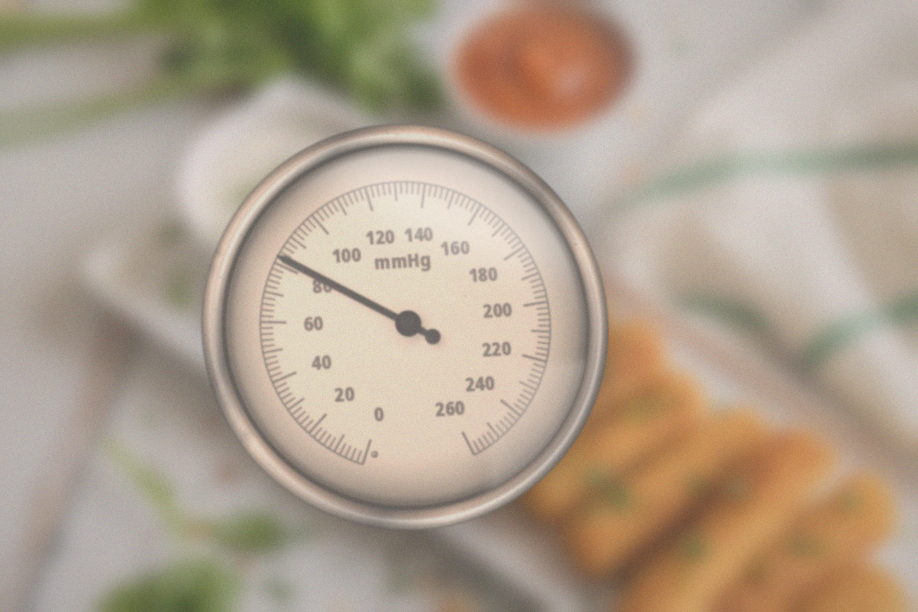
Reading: 82 (mmHg)
